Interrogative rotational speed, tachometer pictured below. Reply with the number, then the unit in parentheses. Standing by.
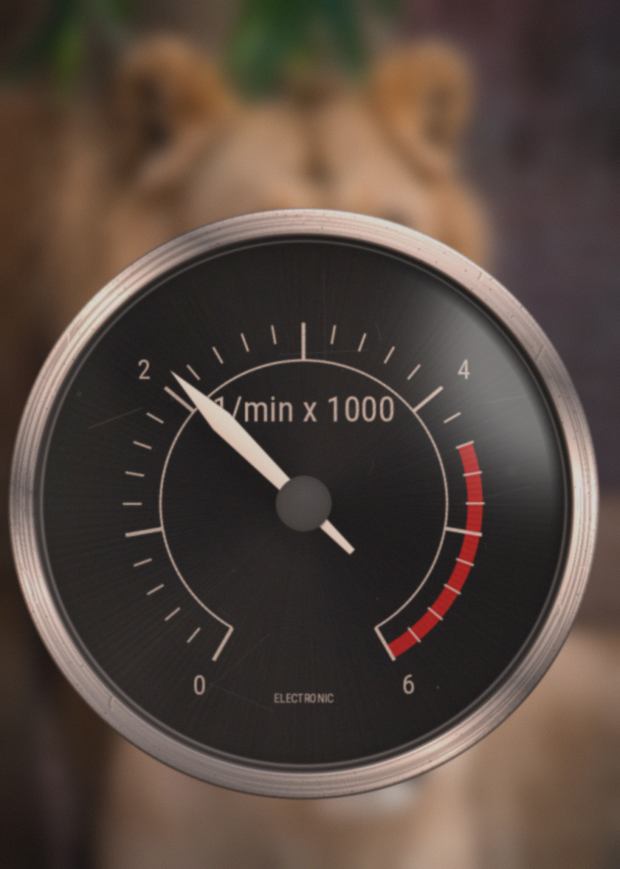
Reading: 2100 (rpm)
